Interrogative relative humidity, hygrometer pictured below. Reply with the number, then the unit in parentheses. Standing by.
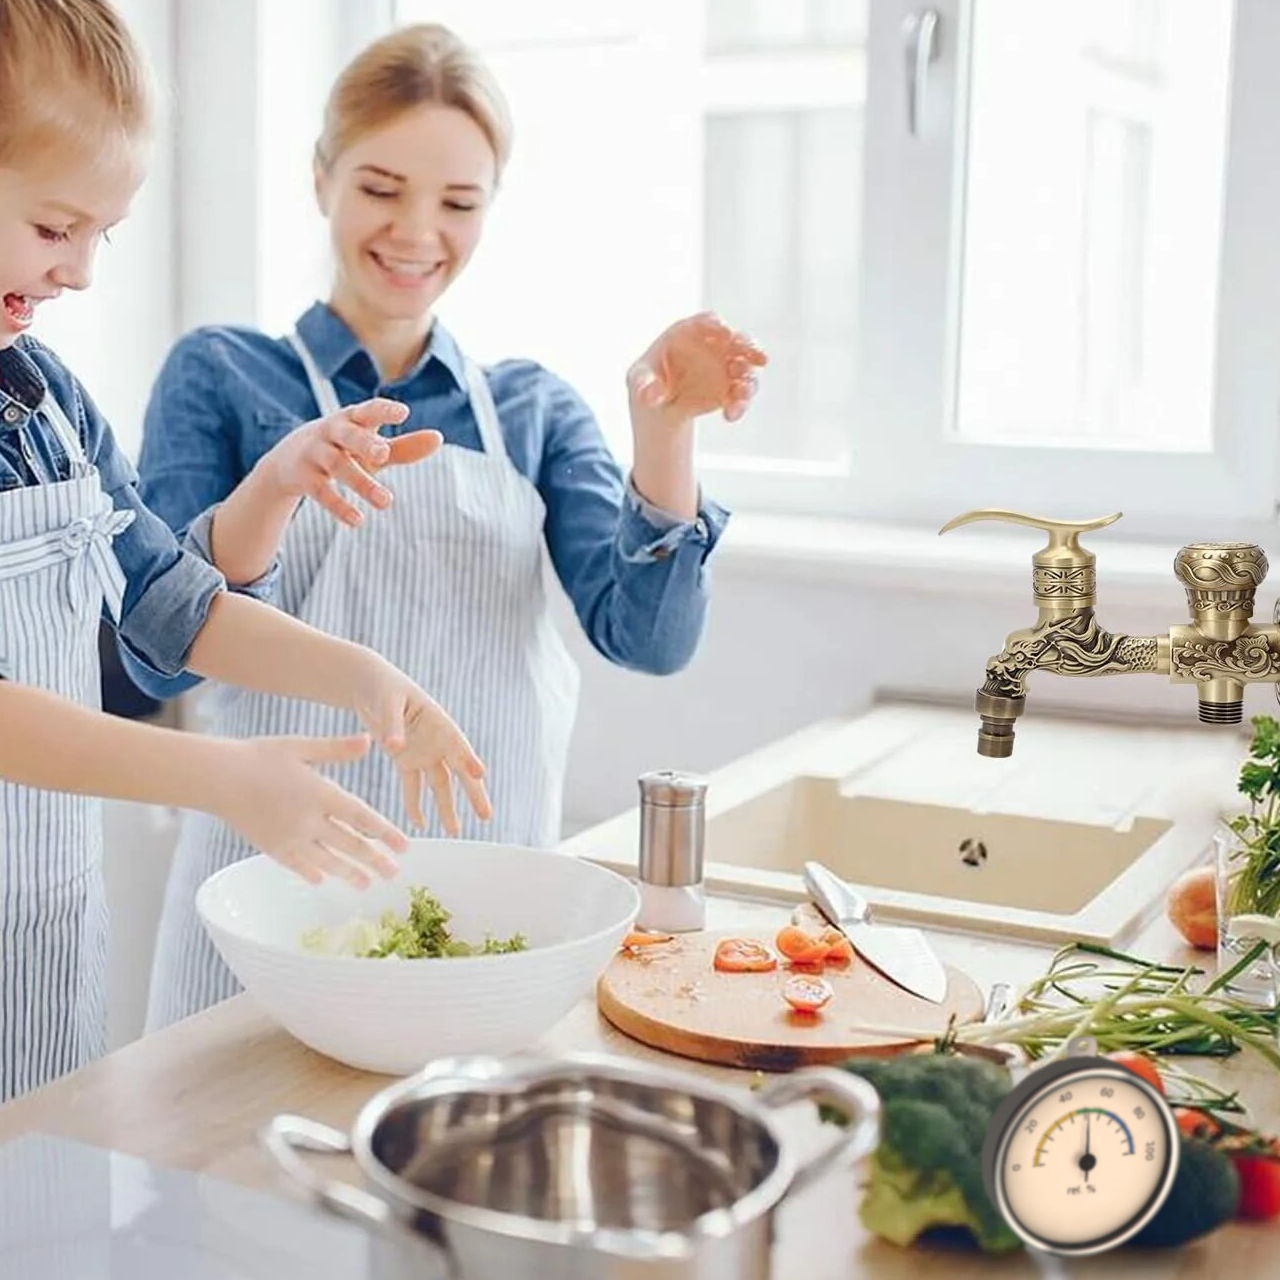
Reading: 50 (%)
